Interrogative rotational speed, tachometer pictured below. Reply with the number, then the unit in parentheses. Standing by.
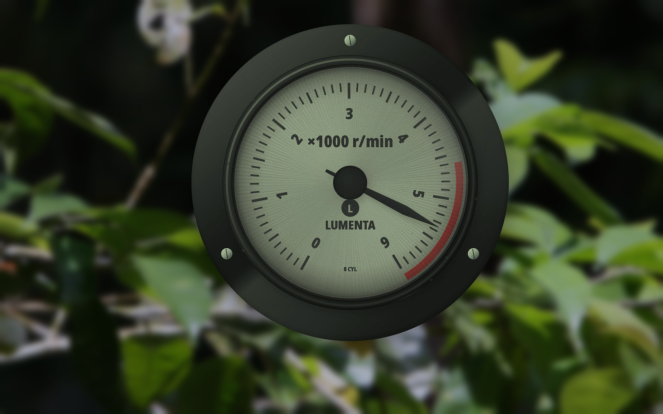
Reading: 5350 (rpm)
